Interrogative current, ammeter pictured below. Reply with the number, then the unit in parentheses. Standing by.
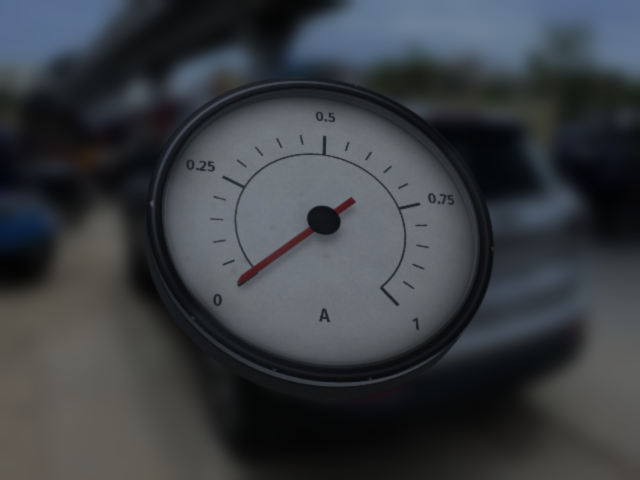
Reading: 0 (A)
